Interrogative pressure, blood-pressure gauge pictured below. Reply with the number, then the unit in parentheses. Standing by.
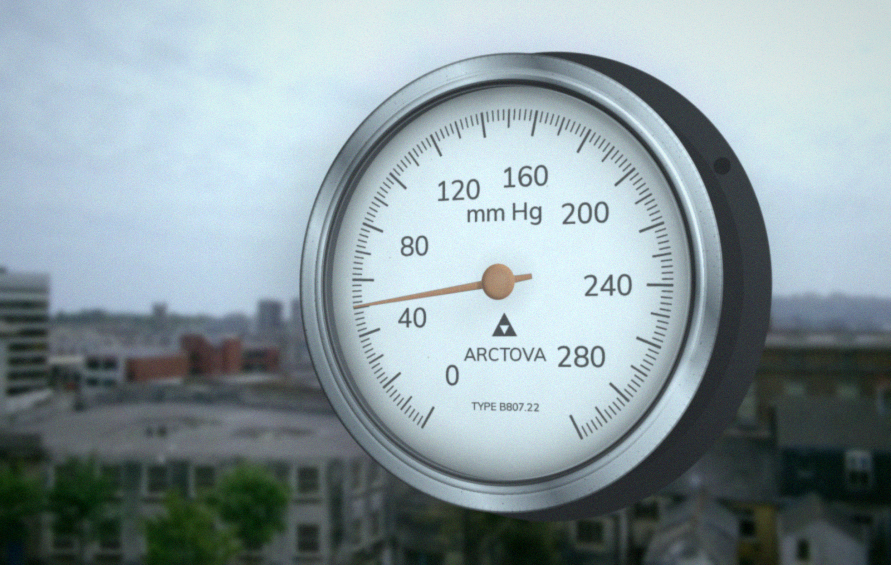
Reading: 50 (mmHg)
